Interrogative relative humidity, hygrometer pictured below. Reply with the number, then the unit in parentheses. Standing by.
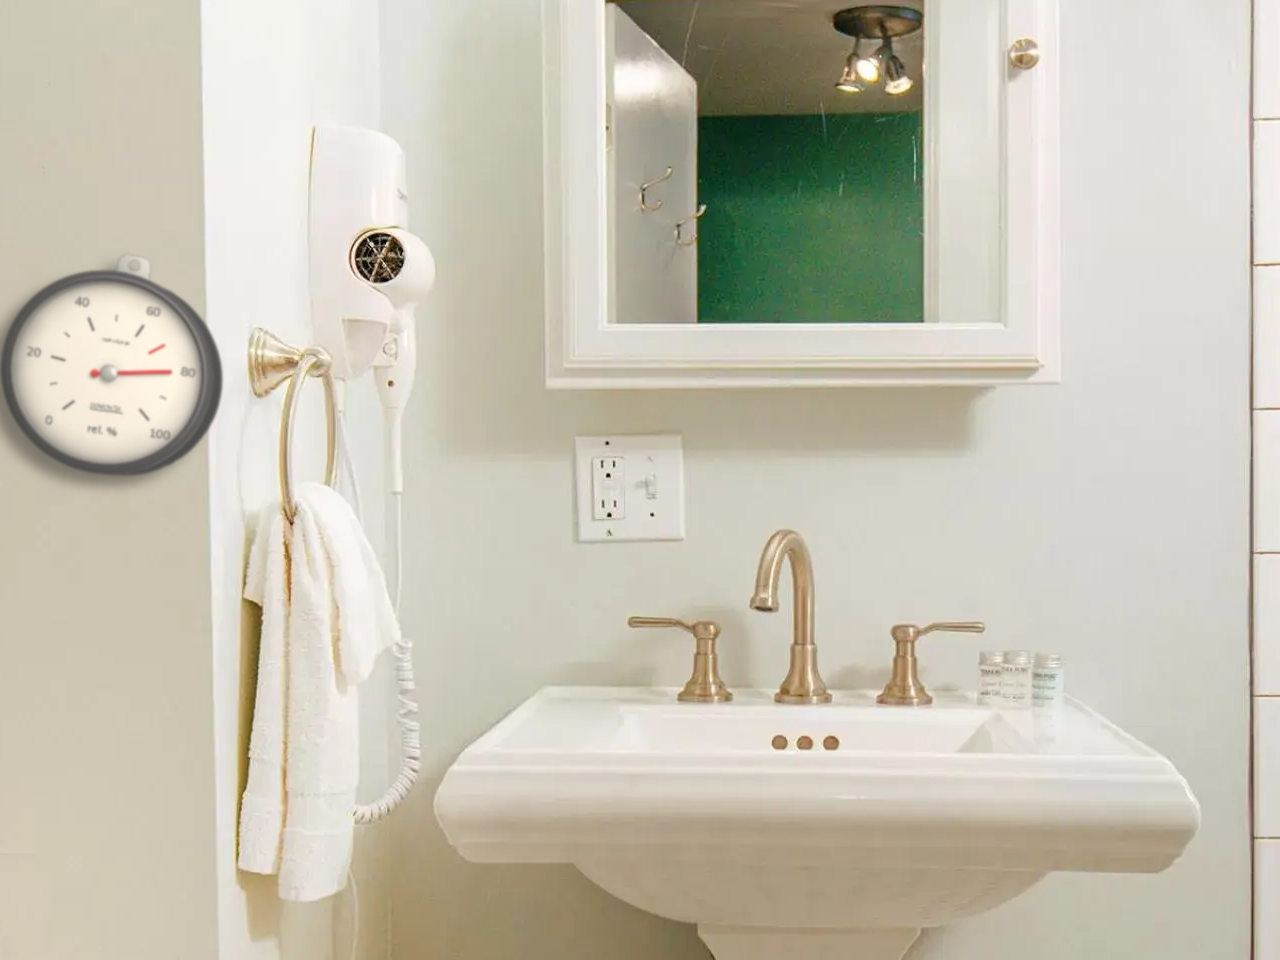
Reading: 80 (%)
